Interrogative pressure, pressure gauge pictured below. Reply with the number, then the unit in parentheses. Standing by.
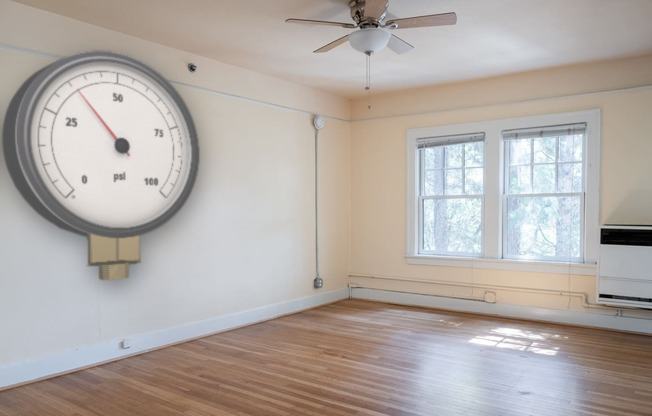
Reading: 35 (psi)
